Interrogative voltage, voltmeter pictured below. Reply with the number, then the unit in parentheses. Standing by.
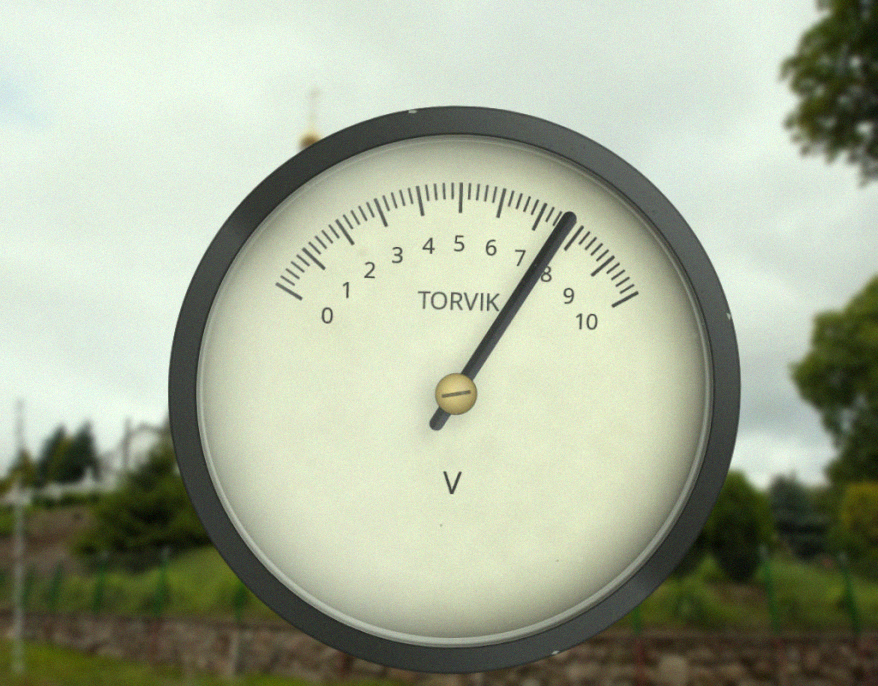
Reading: 7.6 (V)
